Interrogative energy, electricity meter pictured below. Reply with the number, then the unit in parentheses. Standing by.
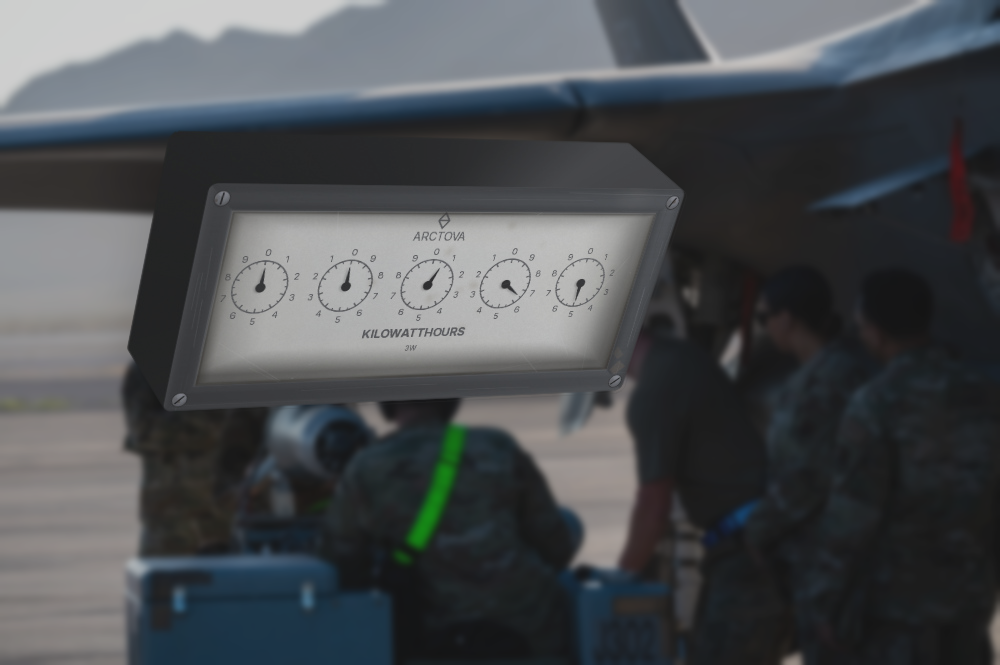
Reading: 65 (kWh)
